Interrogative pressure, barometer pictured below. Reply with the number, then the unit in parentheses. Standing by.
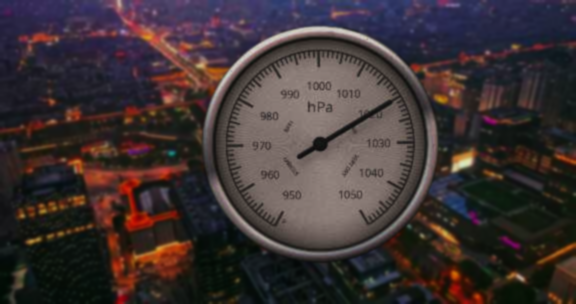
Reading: 1020 (hPa)
